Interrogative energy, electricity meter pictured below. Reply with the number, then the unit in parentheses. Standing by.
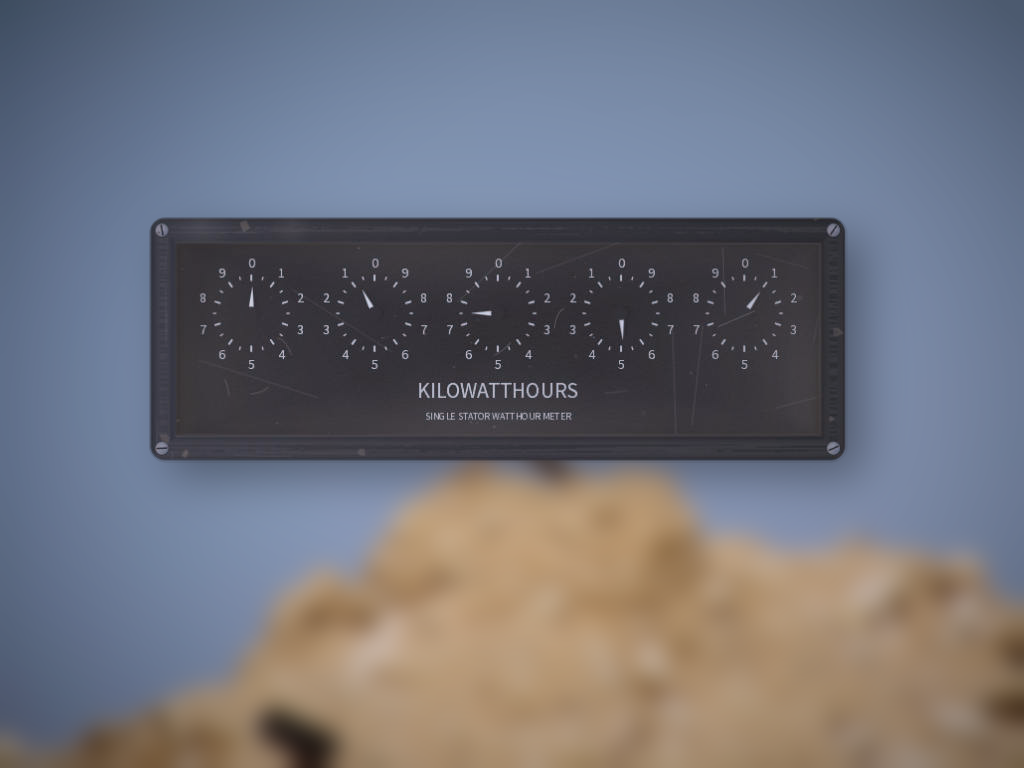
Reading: 751 (kWh)
